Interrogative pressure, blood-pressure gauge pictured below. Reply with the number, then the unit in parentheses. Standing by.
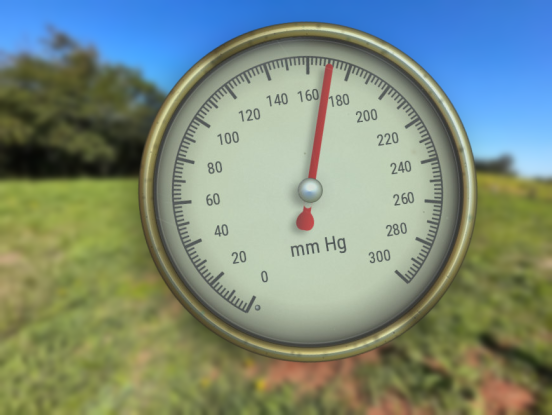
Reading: 170 (mmHg)
